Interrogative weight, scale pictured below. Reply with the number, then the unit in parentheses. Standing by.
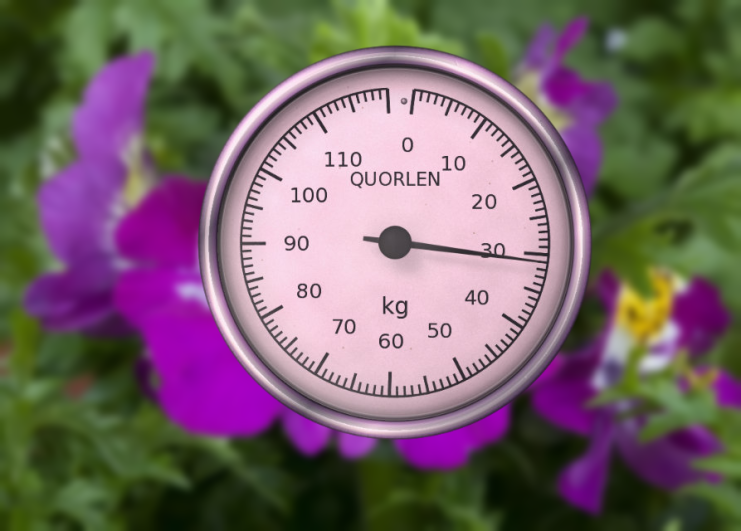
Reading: 31 (kg)
